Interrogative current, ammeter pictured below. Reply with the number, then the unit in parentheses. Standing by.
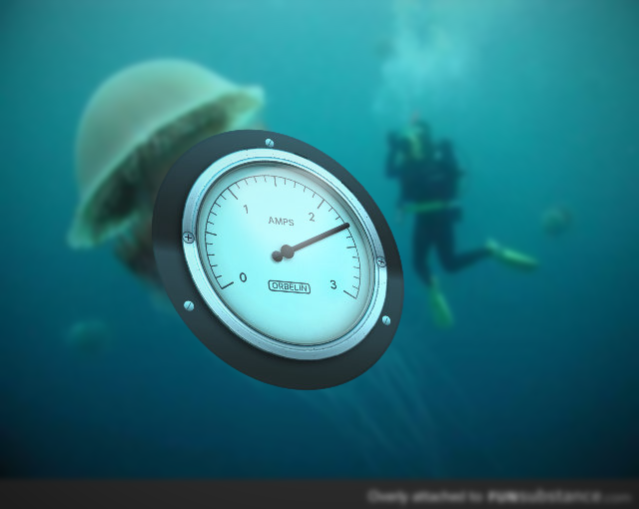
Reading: 2.3 (A)
